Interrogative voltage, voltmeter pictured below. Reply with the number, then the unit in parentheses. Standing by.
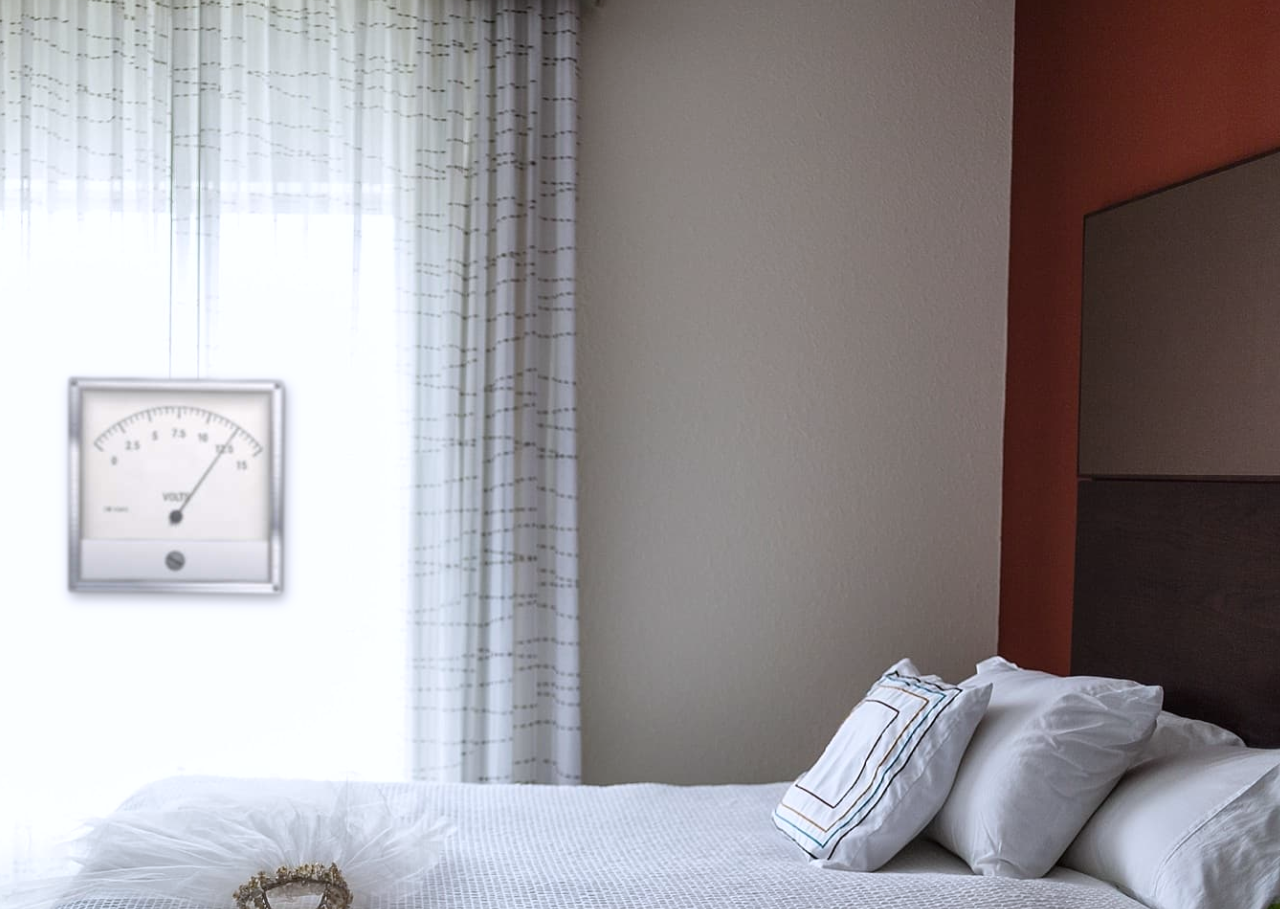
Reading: 12.5 (V)
